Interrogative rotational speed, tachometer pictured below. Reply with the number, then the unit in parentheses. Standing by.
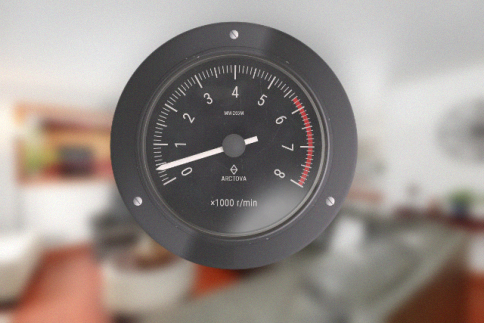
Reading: 400 (rpm)
